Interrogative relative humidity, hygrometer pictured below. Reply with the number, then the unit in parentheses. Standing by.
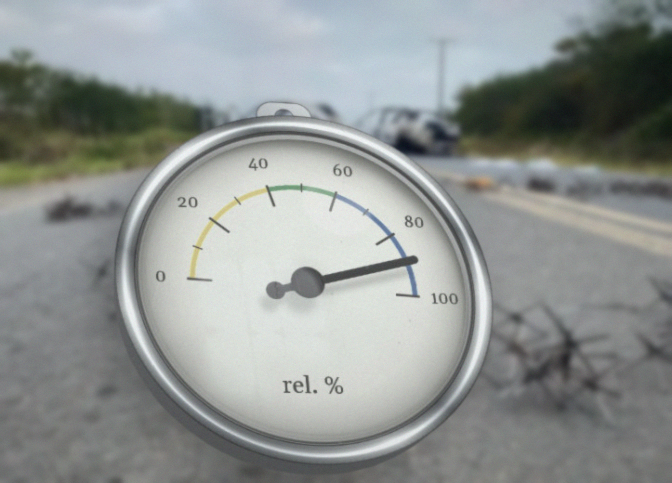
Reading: 90 (%)
